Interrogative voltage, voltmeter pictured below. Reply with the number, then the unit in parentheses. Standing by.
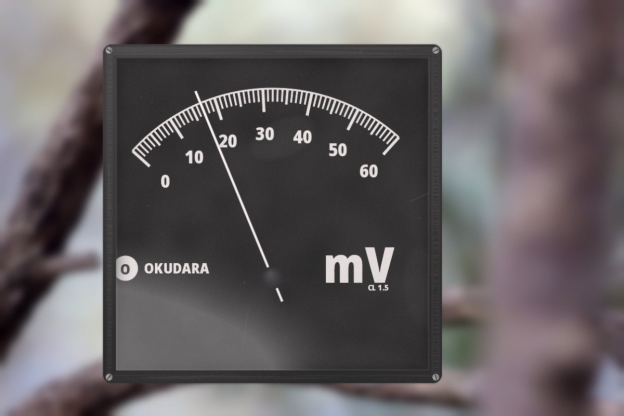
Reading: 17 (mV)
